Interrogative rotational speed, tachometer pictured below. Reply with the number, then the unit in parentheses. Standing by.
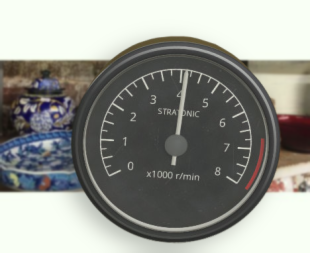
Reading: 4125 (rpm)
